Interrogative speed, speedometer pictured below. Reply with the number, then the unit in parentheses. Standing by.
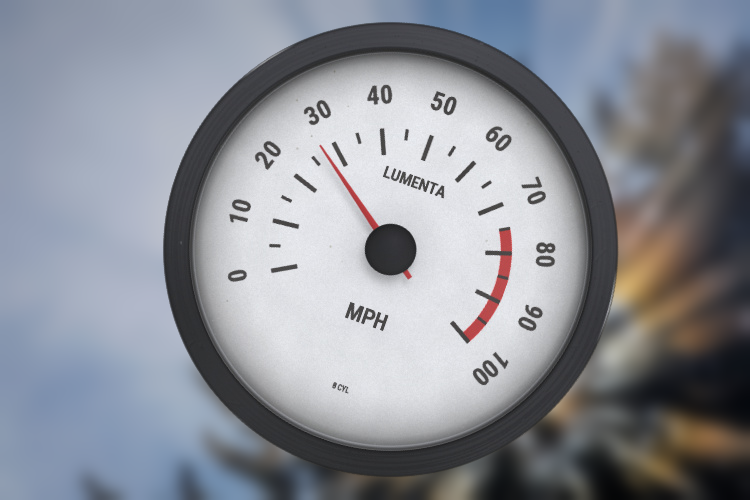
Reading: 27.5 (mph)
